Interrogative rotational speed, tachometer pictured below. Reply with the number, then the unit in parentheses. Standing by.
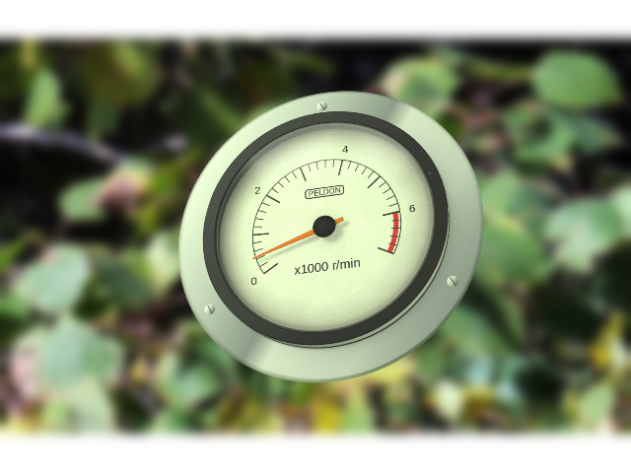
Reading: 400 (rpm)
